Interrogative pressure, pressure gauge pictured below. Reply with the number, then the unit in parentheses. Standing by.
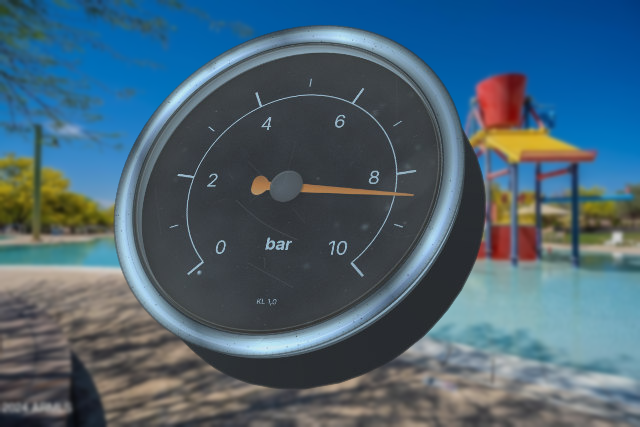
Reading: 8.5 (bar)
